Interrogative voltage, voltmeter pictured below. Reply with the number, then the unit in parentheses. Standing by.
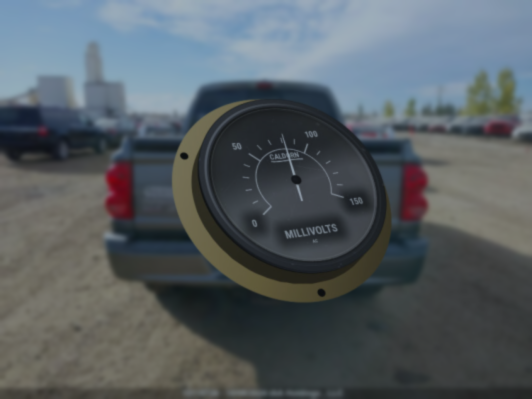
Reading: 80 (mV)
